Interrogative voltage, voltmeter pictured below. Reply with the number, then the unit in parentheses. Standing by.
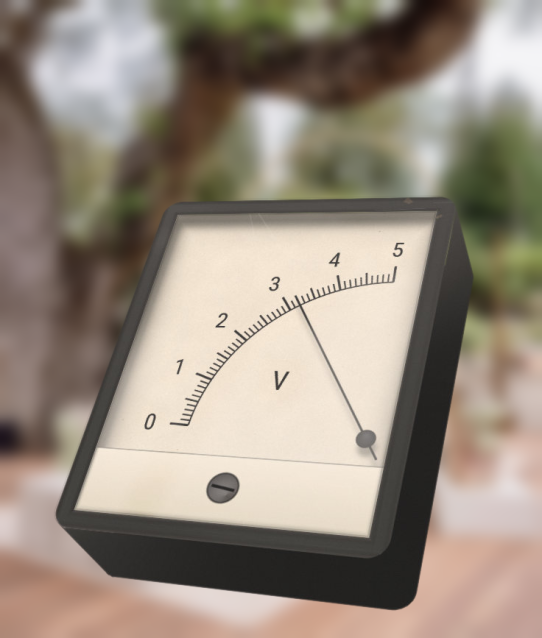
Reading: 3.2 (V)
